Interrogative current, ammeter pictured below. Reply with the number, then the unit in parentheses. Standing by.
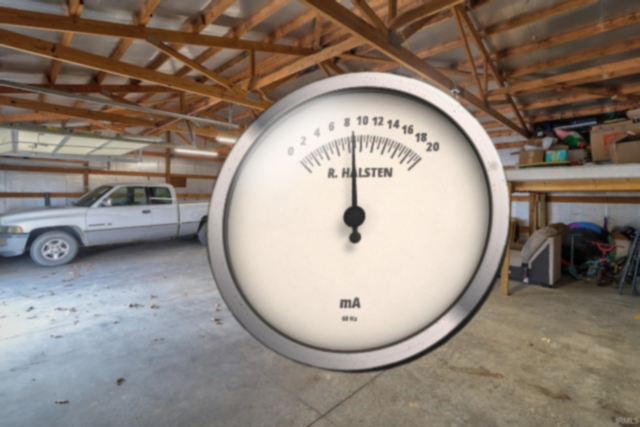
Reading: 9 (mA)
